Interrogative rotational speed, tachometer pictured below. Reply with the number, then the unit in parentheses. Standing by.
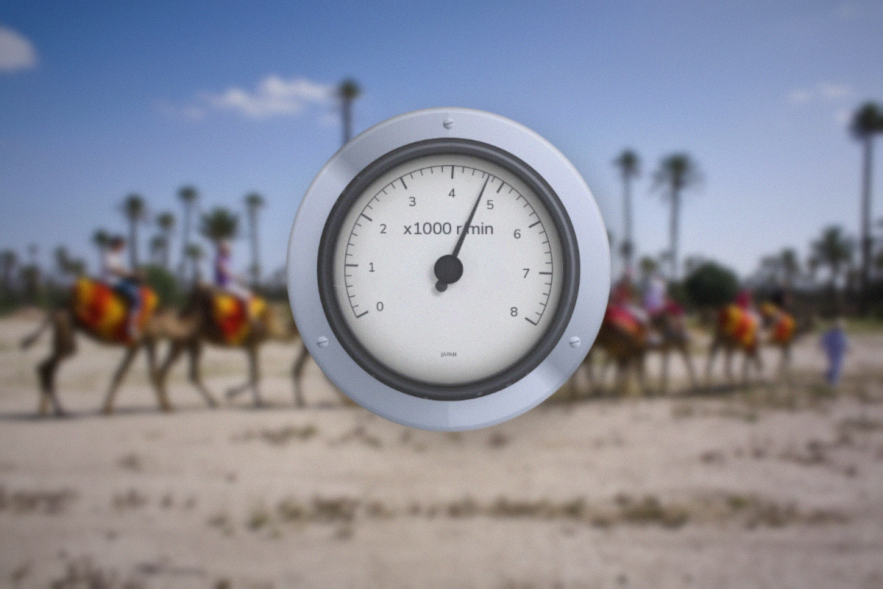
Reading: 4700 (rpm)
